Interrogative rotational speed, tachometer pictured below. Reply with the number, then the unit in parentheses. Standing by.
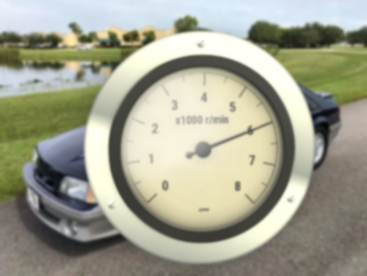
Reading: 6000 (rpm)
